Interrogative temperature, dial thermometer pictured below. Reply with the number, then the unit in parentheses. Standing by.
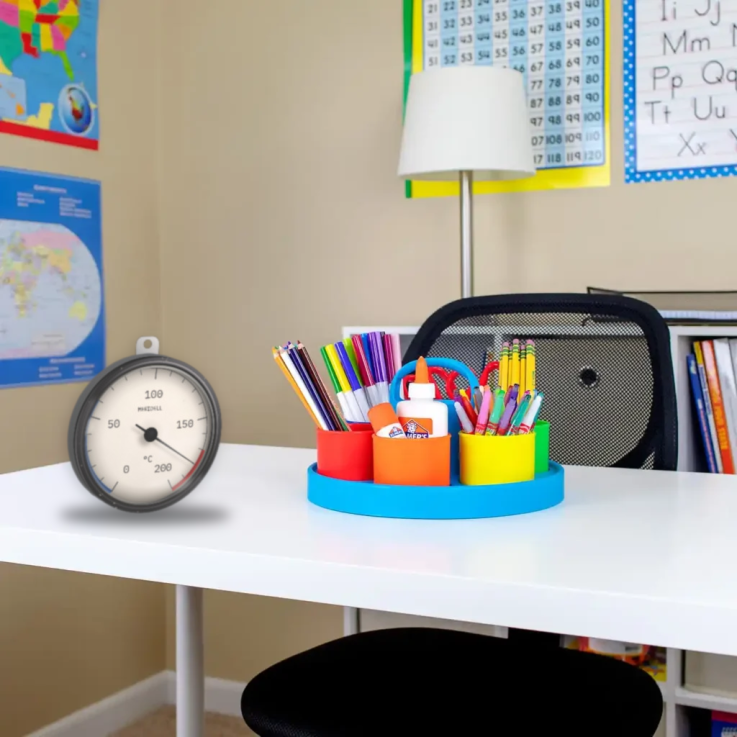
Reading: 180 (°C)
